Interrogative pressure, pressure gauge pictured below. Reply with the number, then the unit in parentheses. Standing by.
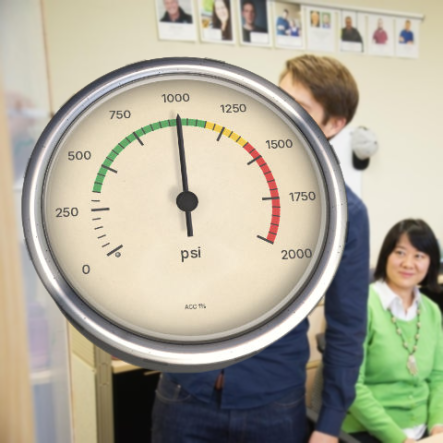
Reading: 1000 (psi)
